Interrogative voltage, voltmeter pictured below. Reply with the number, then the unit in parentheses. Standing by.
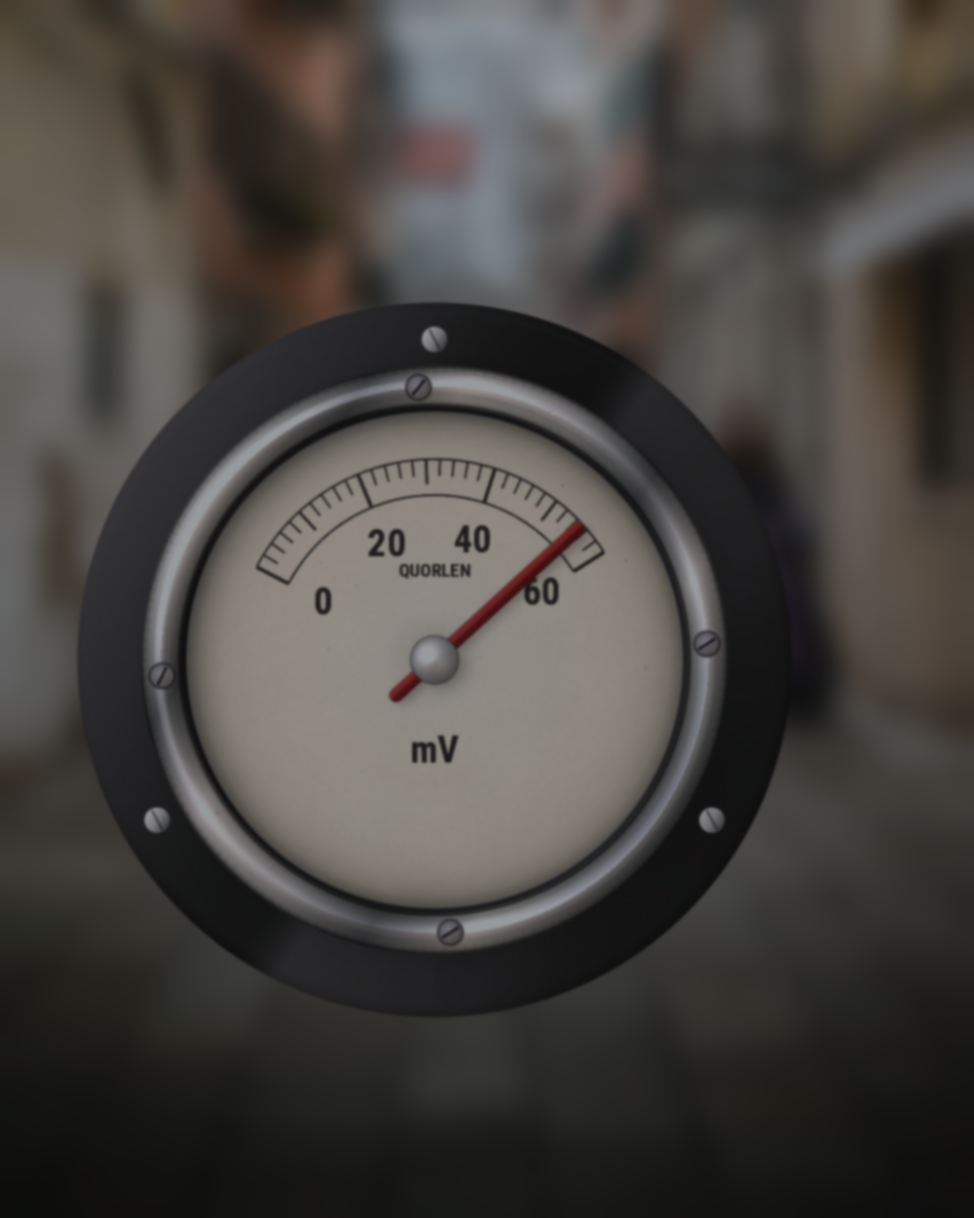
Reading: 55 (mV)
